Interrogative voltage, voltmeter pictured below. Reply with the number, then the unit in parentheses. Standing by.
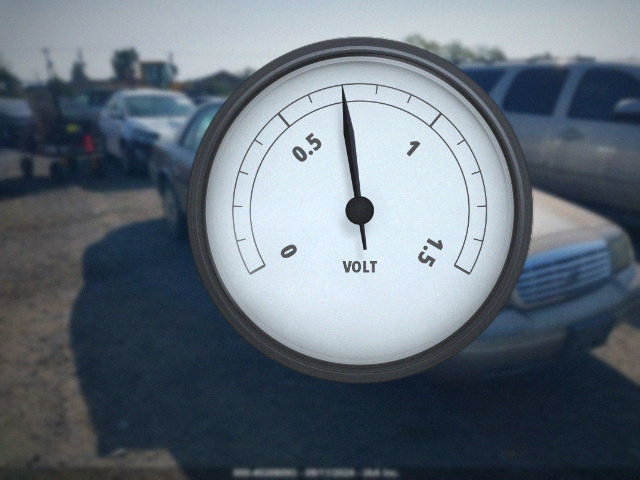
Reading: 0.7 (V)
